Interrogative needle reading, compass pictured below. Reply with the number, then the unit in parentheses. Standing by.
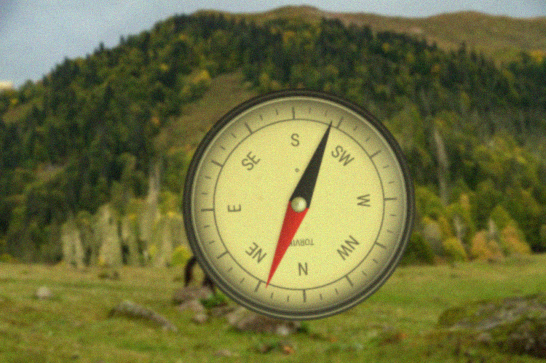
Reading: 25 (°)
